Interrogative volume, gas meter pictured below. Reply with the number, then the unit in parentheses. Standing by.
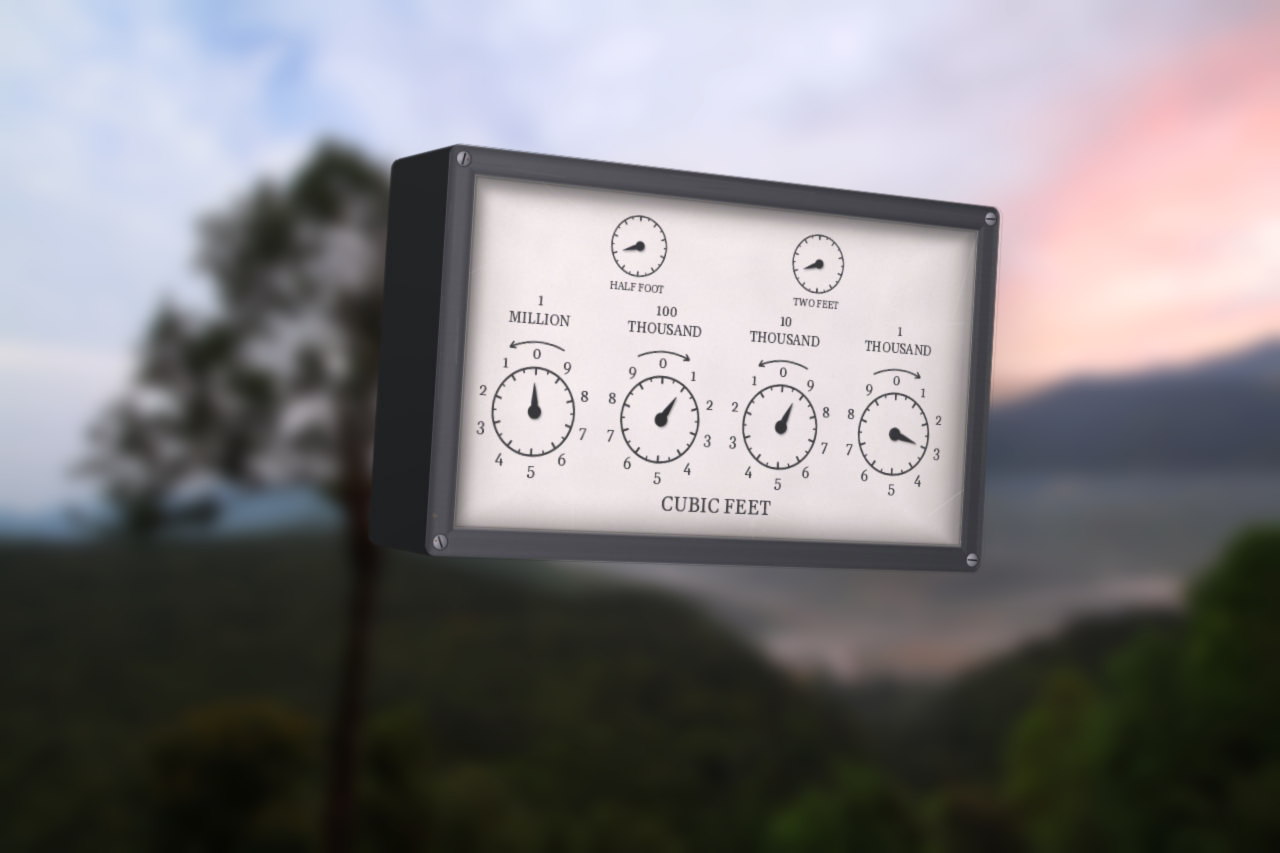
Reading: 9300 (ft³)
